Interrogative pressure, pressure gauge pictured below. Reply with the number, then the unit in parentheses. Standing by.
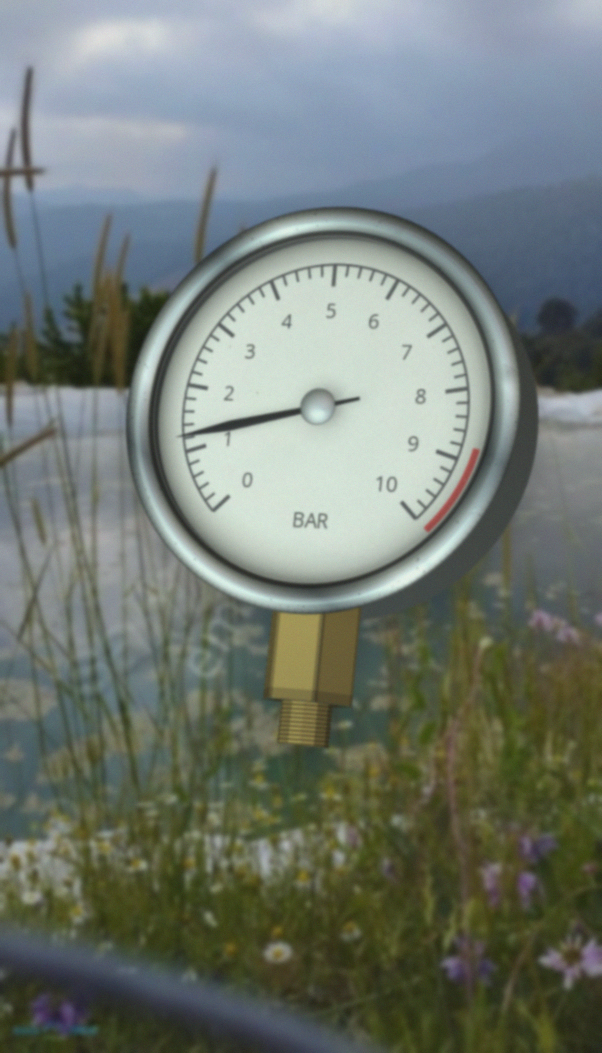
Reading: 1.2 (bar)
